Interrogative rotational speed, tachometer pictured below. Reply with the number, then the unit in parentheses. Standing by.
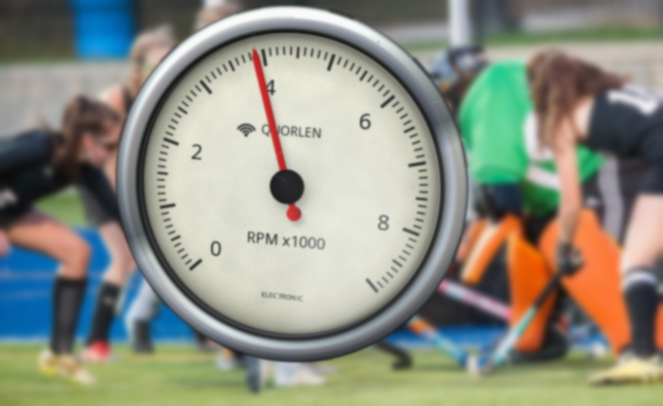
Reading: 3900 (rpm)
